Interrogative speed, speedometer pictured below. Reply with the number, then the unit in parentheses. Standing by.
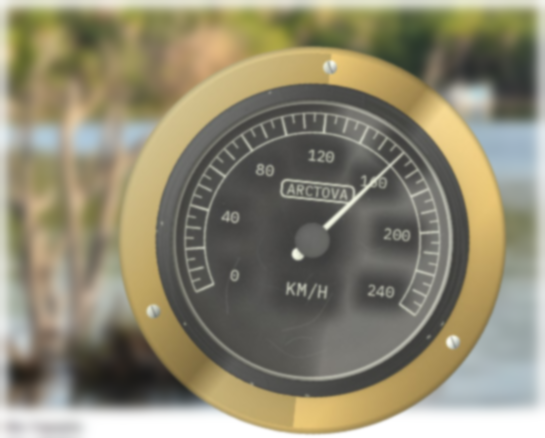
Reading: 160 (km/h)
